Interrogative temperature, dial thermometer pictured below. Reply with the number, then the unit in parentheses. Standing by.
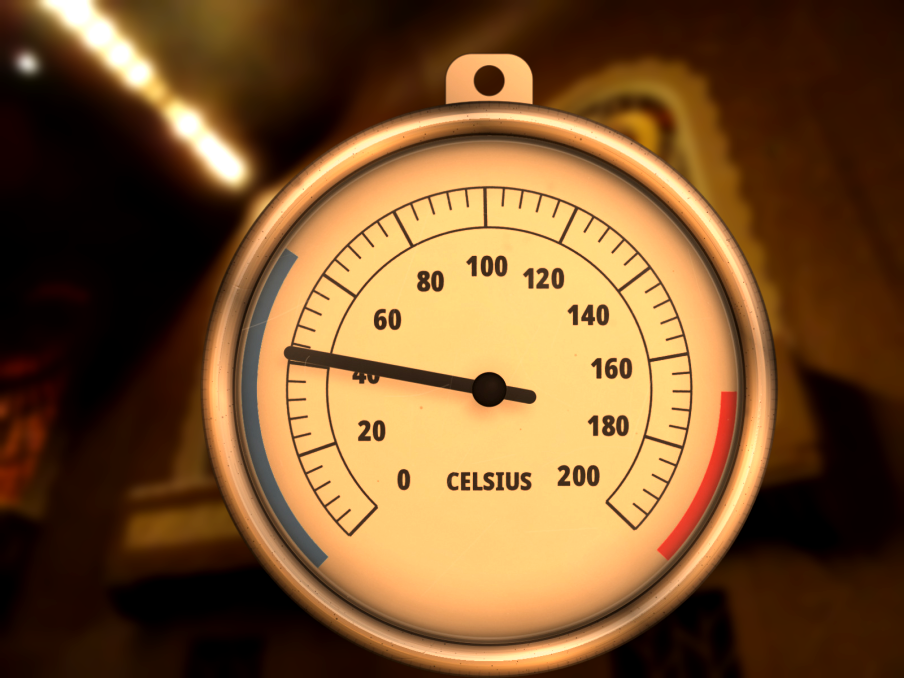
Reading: 42 (°C)
